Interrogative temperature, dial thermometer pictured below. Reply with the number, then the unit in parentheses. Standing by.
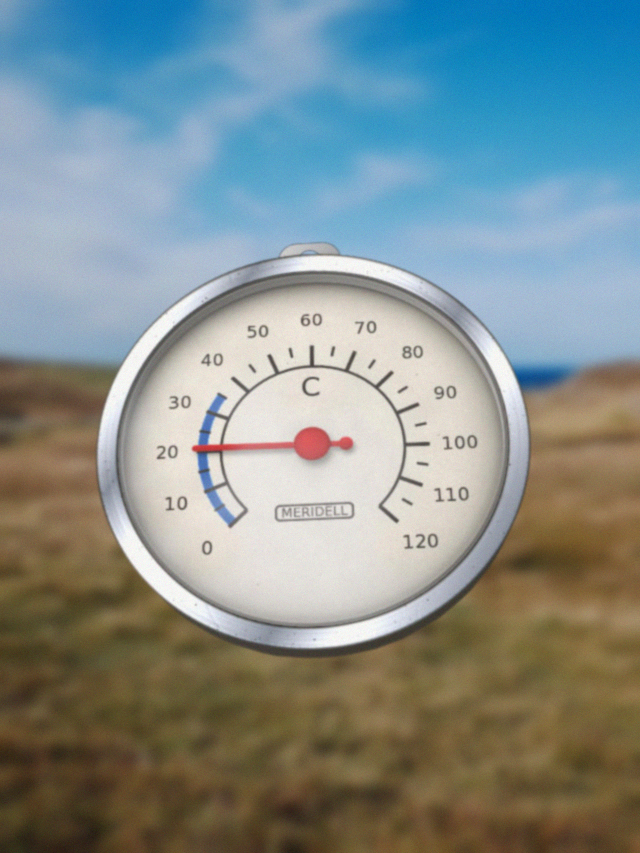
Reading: 20 (°C)
